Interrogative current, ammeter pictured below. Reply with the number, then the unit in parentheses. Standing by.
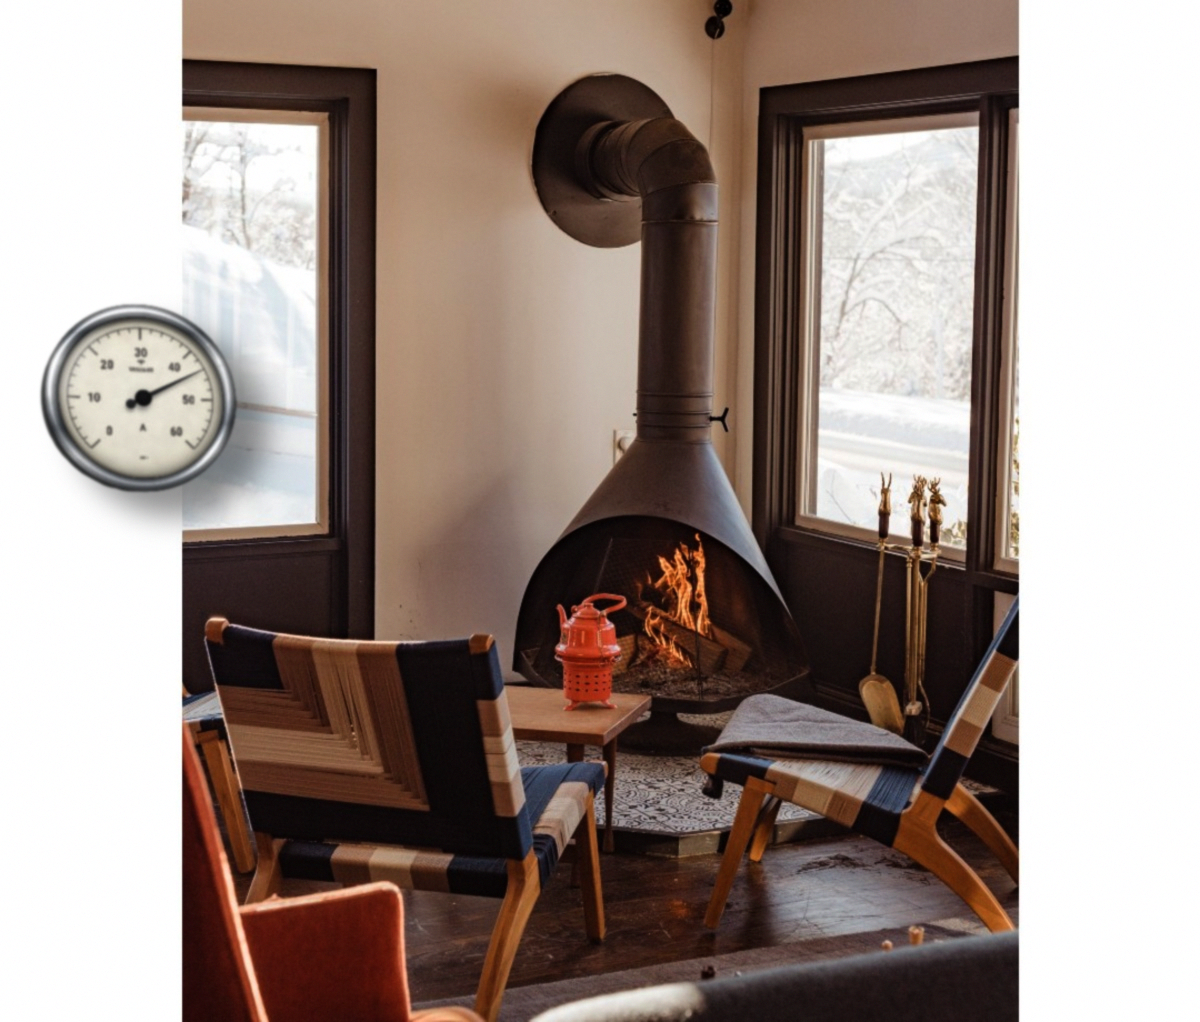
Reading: 44 (A)
